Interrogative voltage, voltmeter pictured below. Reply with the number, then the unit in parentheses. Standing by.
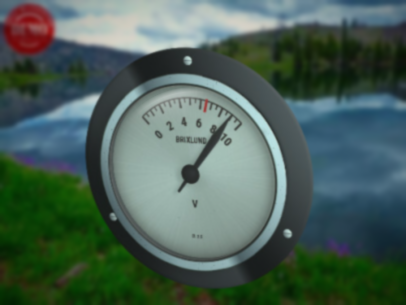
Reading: 9 (V)
